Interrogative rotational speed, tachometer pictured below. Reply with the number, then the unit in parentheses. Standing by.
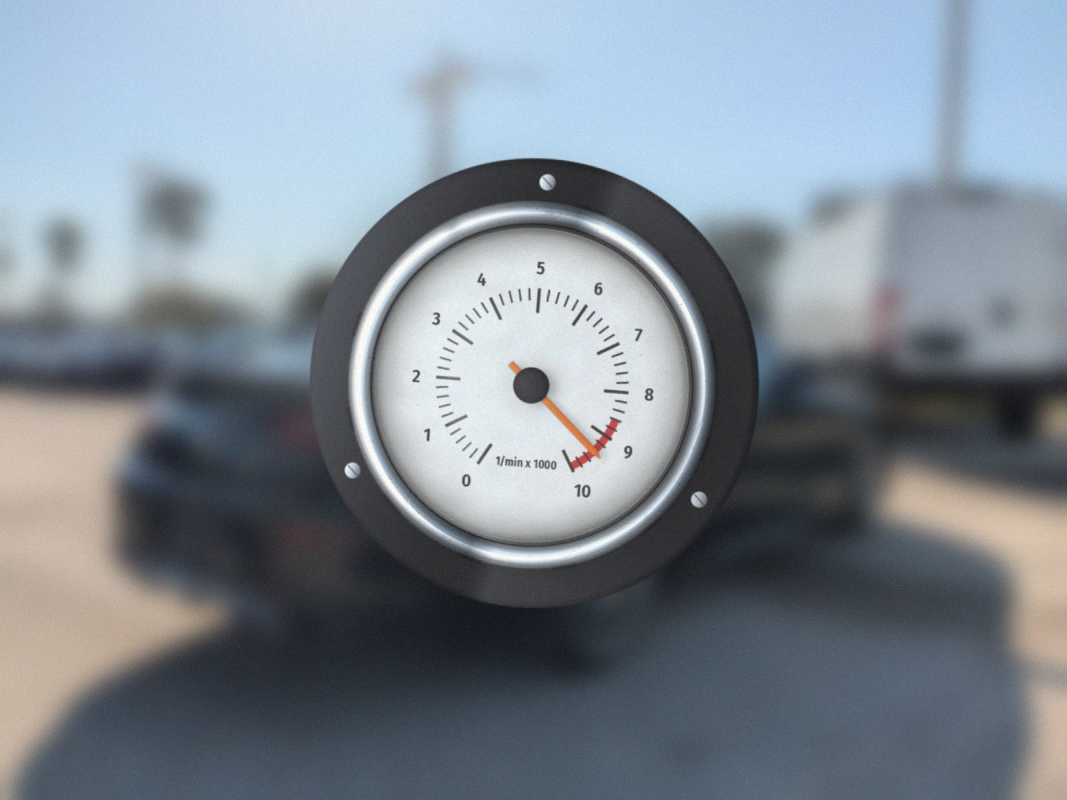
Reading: 9400 (rpm)
